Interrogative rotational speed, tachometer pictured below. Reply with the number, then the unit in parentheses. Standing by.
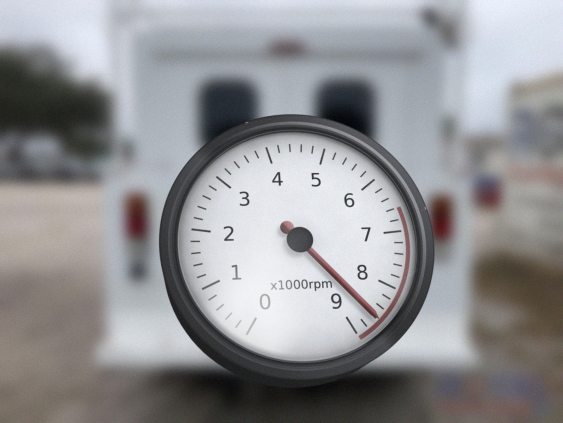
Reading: 8600 (rpm)
